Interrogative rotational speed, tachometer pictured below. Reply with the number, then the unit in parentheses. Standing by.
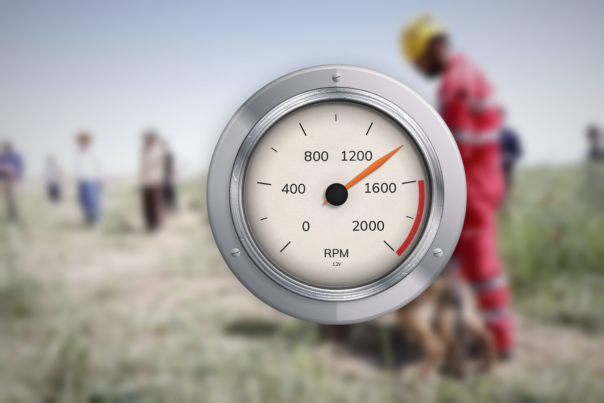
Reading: 1400 (rpm)
